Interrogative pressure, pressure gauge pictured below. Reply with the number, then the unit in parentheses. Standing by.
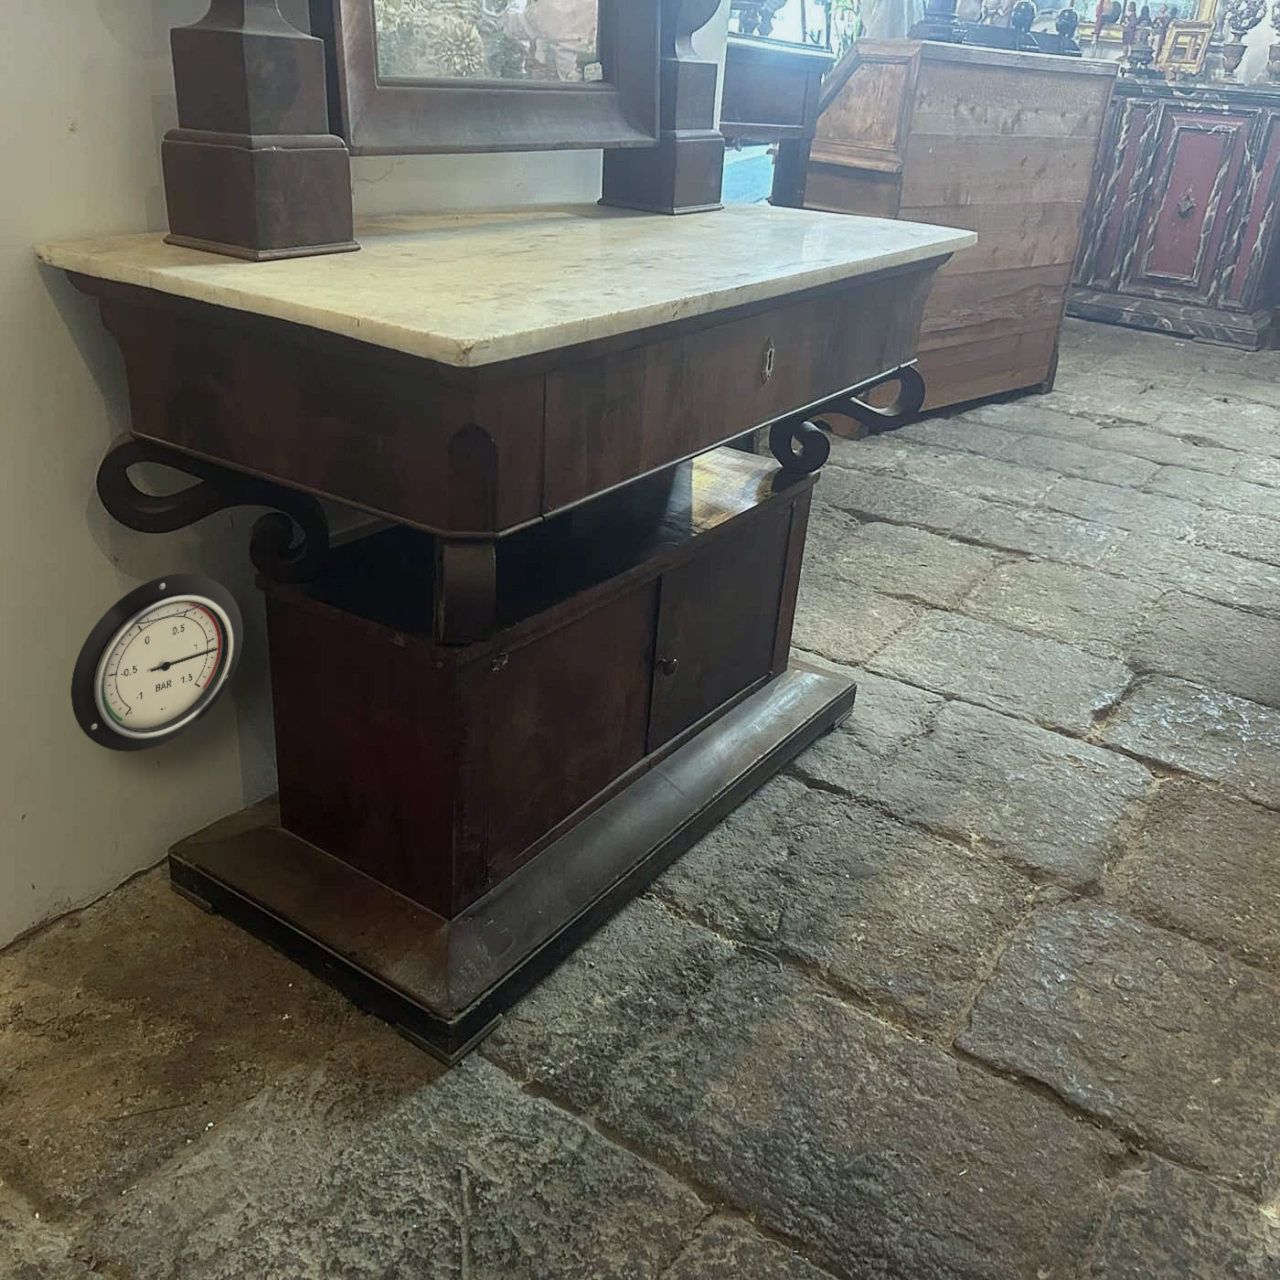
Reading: 1.1 (bar)
